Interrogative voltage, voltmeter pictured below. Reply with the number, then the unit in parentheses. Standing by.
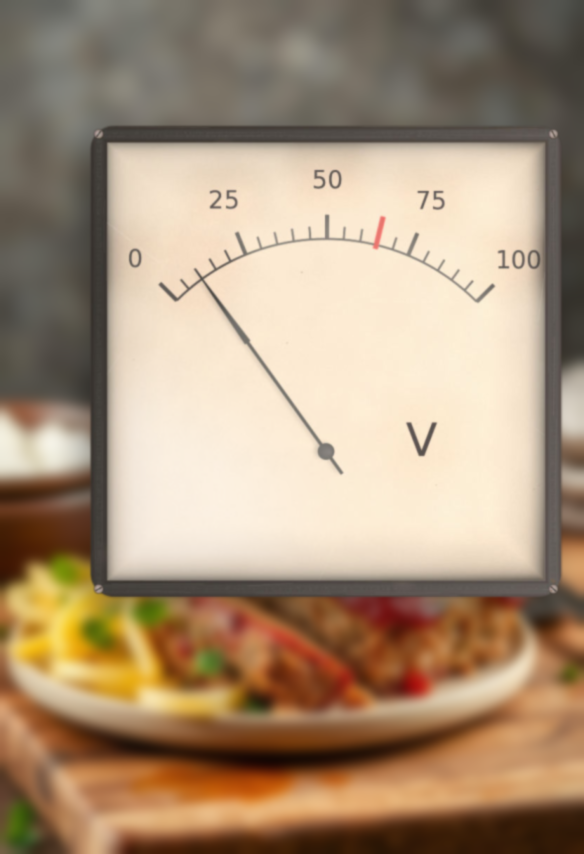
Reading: 10 (V)
